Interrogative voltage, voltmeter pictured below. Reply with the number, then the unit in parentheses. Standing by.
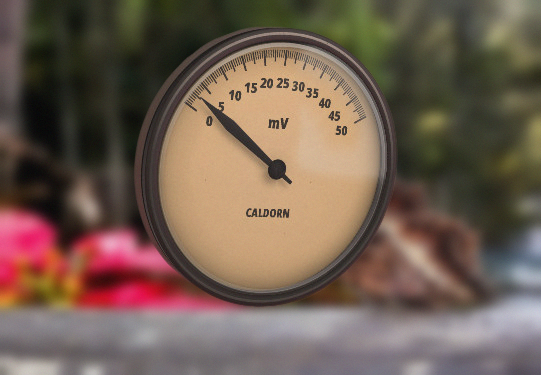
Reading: 2.5 (mV)
